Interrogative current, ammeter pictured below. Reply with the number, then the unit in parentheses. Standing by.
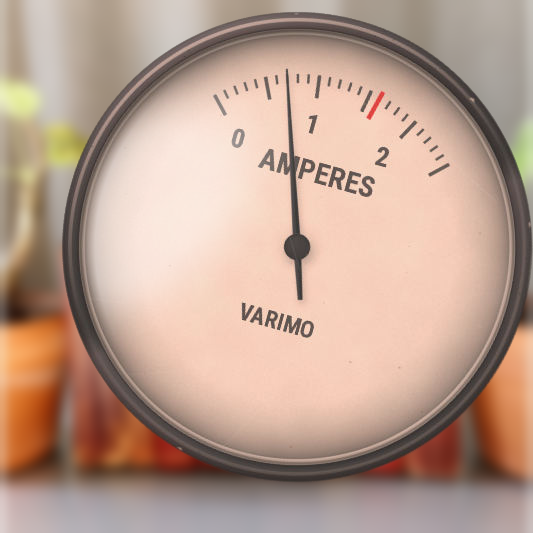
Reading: 0.7 (A)
